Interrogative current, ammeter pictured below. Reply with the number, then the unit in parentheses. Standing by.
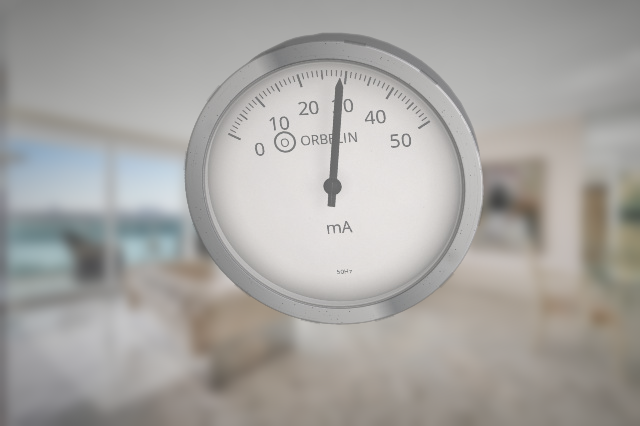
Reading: 29 (mA)
